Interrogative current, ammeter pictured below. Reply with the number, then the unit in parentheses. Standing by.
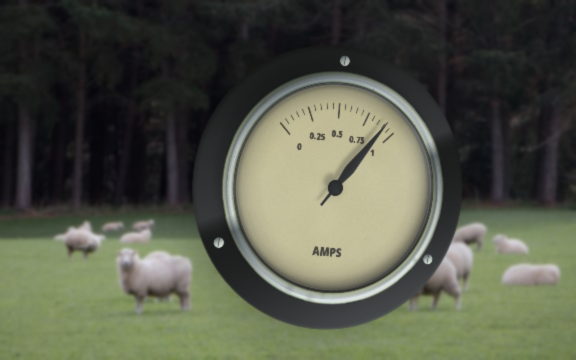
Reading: 0.9 (A)
